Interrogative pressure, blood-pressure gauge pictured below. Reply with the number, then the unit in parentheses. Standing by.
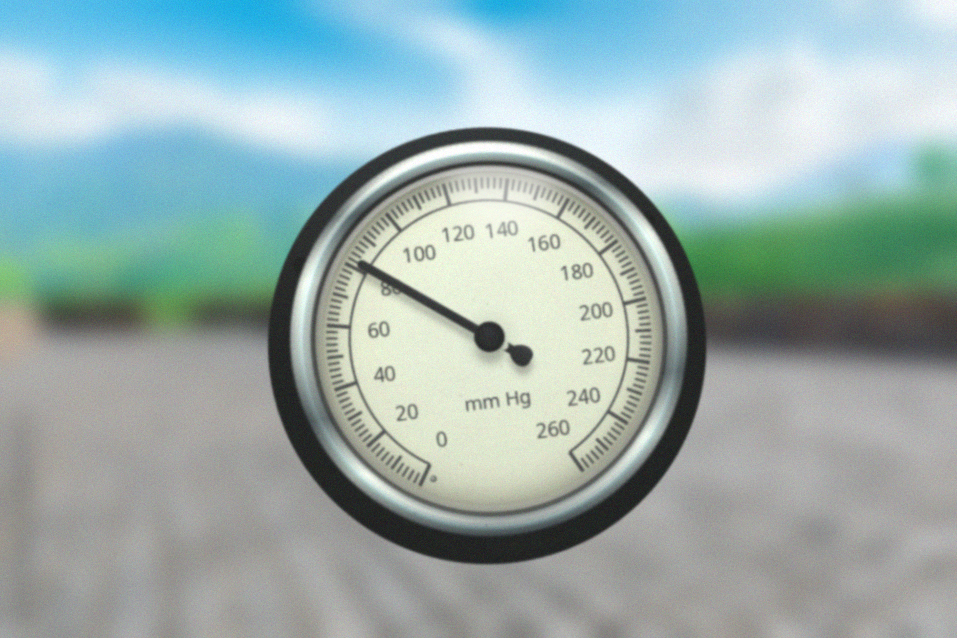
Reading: 82 (mmHg)
